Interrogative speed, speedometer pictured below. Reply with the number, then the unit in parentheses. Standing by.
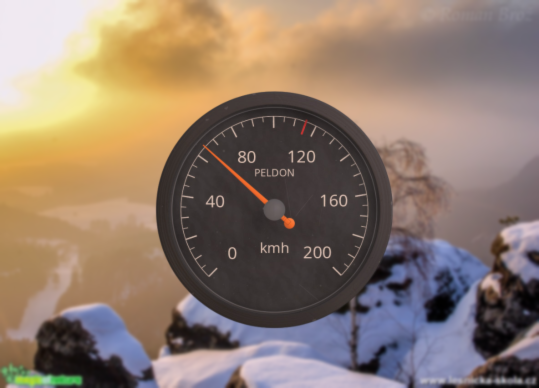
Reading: 65 (km/h)
